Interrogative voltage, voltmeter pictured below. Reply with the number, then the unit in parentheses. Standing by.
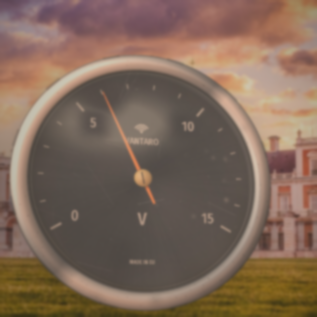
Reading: 6 (V)
